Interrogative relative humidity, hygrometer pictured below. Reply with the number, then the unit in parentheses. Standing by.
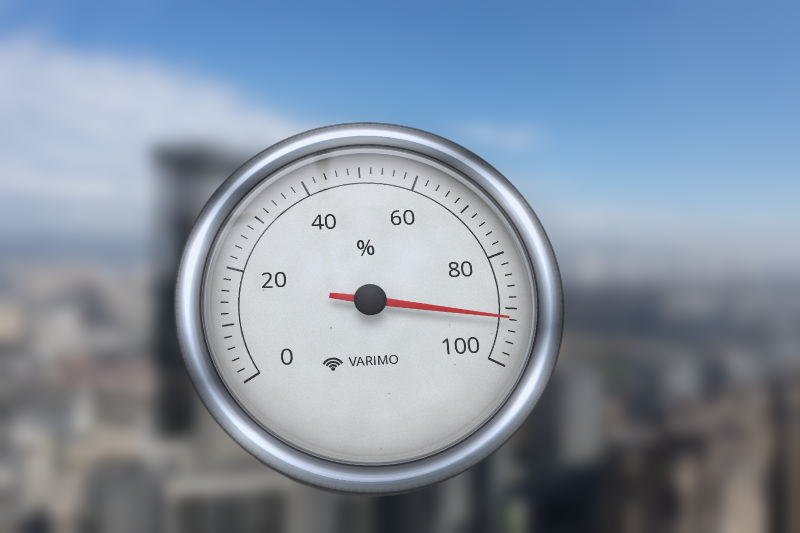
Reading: 92 (%)
